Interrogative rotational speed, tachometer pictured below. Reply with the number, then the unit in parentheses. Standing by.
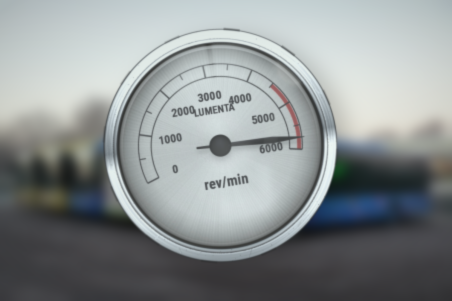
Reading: 5750 (rpm)
